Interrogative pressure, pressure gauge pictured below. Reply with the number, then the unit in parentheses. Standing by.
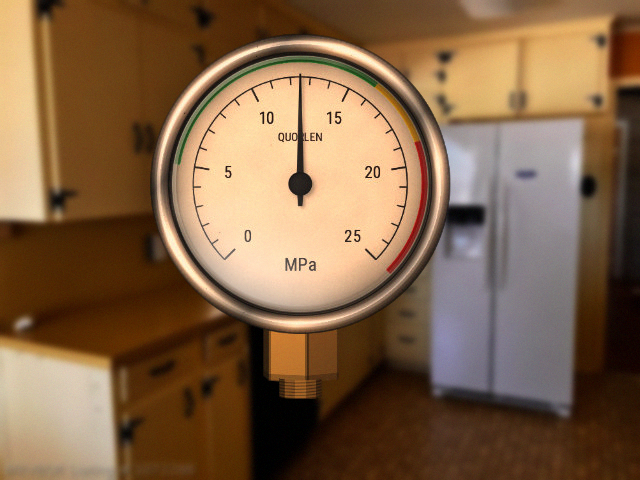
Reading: 12.5 (MPa)
